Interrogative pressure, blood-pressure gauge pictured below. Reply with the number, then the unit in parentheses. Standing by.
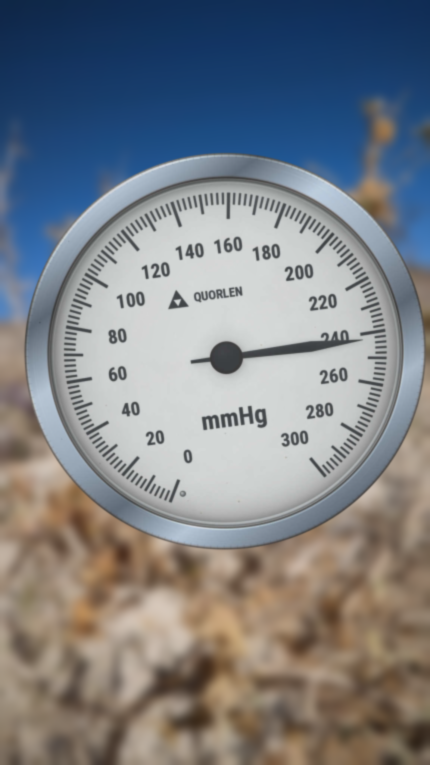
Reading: 242 (mmHg)
